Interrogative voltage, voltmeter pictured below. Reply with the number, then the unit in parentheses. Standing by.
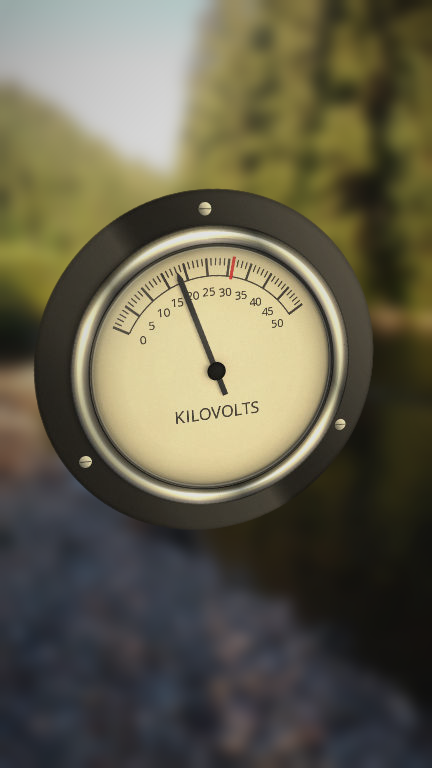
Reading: 18 (kV)
